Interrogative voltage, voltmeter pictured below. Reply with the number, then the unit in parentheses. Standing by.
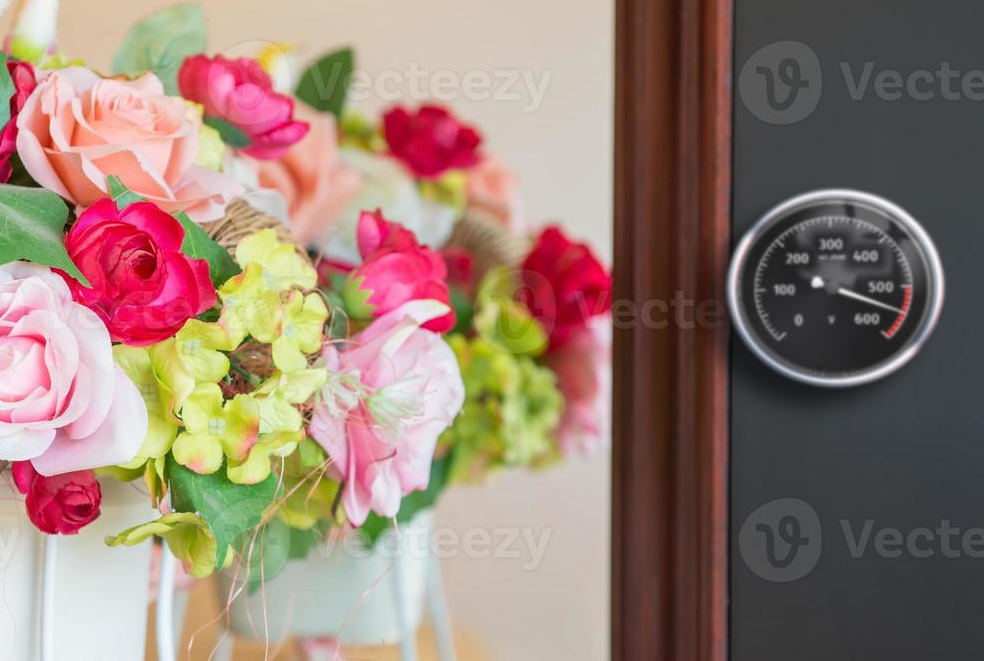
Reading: 550 (V)
